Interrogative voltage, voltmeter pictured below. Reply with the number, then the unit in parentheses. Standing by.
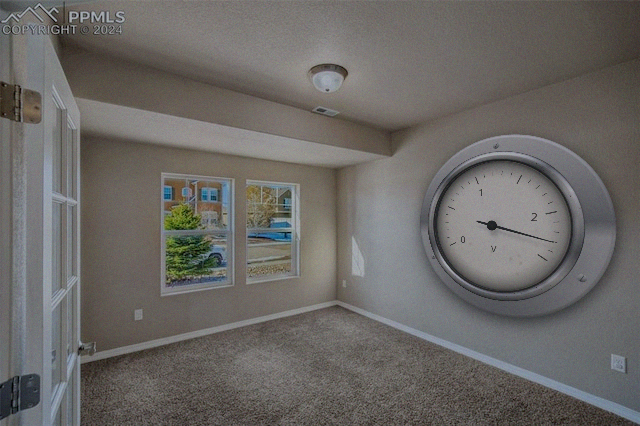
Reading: 2.3 (V)
